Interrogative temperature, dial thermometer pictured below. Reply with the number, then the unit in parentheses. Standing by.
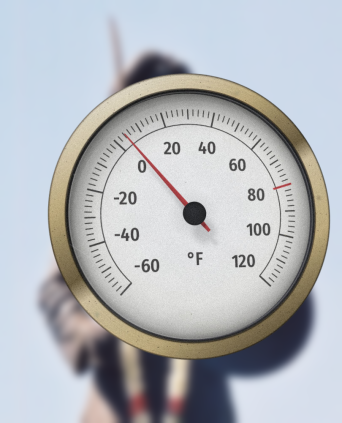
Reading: 4 (°F)
